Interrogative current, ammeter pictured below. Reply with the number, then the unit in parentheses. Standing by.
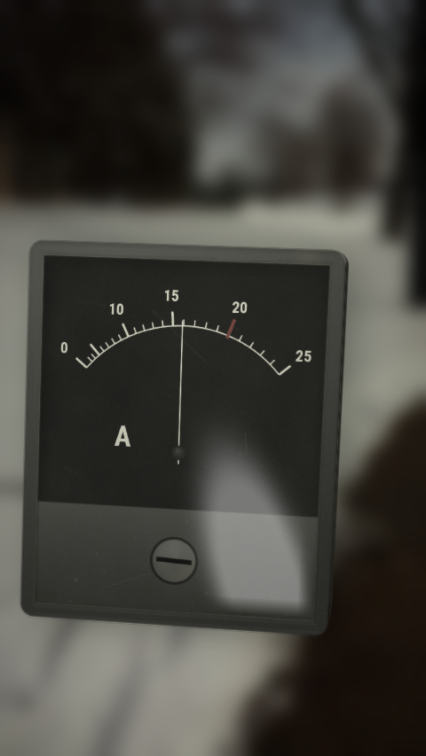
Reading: 16 (A)
